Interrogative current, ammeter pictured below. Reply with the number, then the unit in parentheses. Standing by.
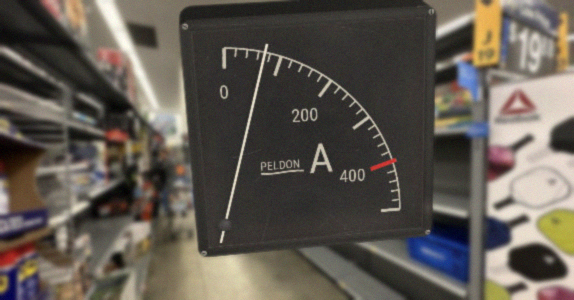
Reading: 70 (A)
